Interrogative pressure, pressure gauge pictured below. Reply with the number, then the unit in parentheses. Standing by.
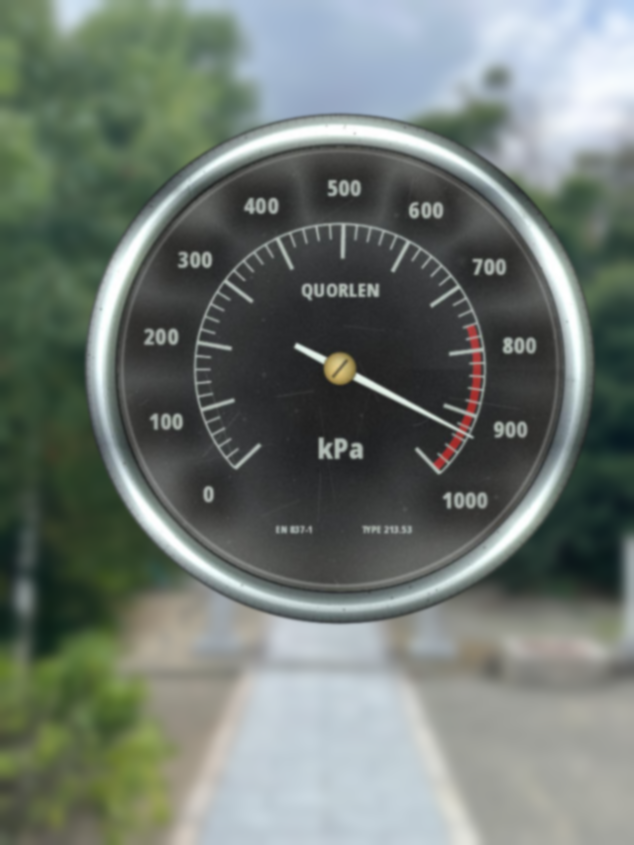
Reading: 930 (kPa)
